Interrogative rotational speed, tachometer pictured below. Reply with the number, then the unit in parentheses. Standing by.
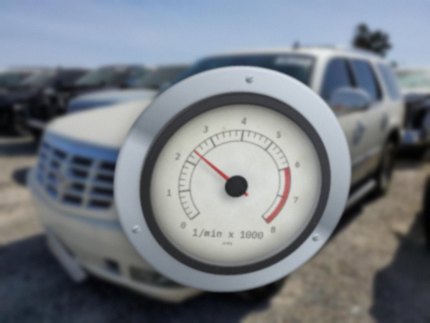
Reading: 2400 (rpm)
